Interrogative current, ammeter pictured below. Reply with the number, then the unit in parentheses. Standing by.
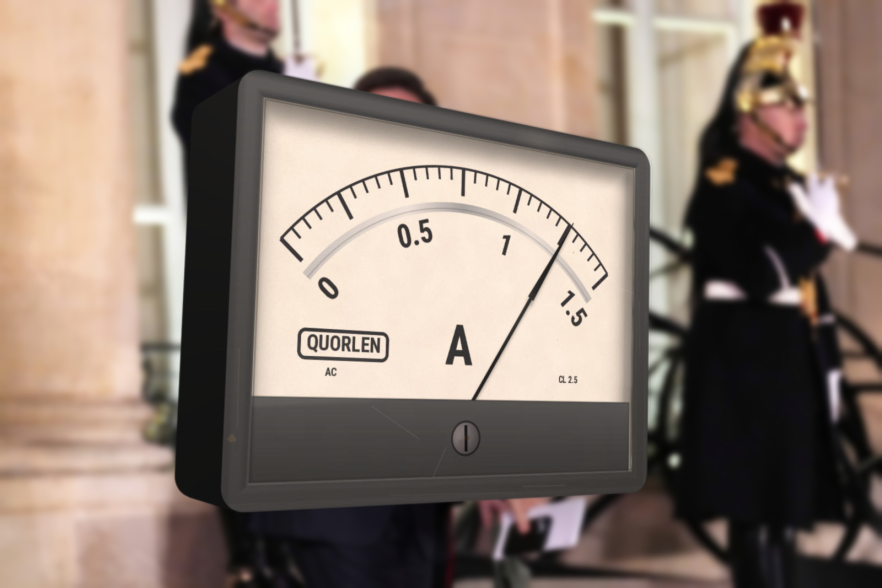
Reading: 1.25 (A)
